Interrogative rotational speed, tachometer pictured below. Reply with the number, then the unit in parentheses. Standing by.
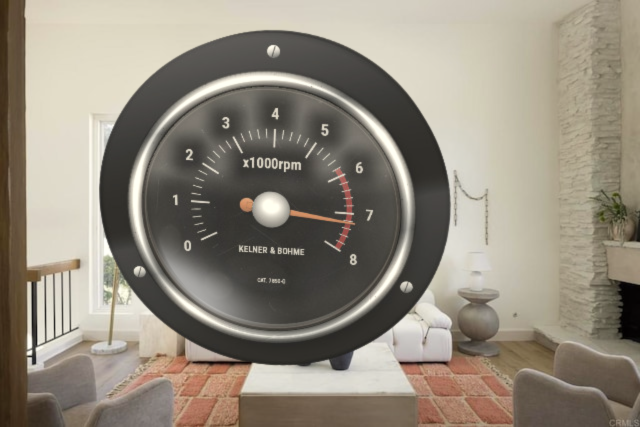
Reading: 7200 (rpm)
